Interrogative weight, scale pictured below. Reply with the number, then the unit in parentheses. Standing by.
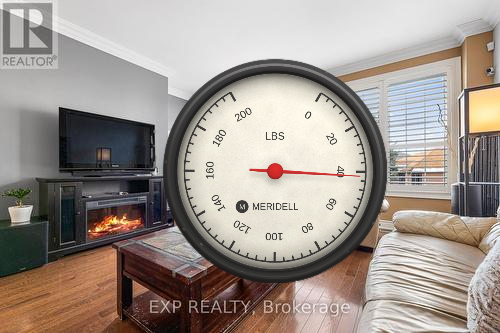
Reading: 42 (lb)
